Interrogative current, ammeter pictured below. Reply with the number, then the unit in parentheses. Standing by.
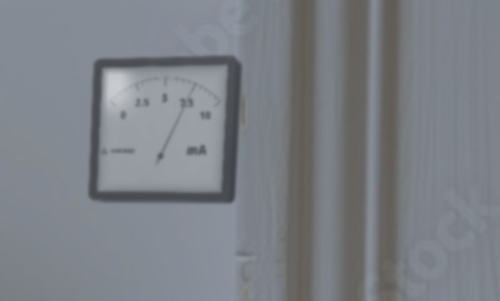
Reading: 7.5 (mA)
